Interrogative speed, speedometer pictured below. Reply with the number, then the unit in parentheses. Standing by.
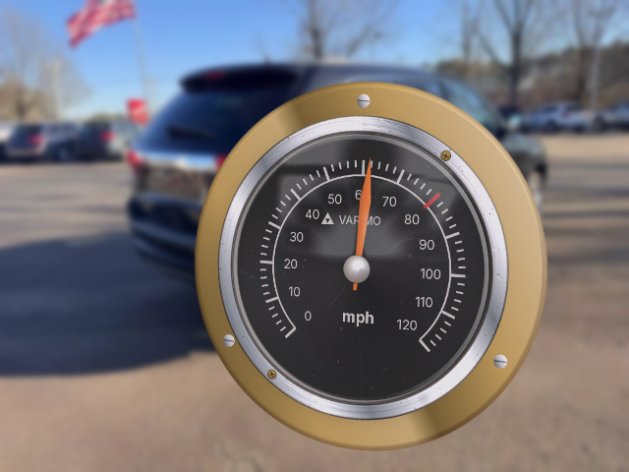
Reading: 62 (mph)
